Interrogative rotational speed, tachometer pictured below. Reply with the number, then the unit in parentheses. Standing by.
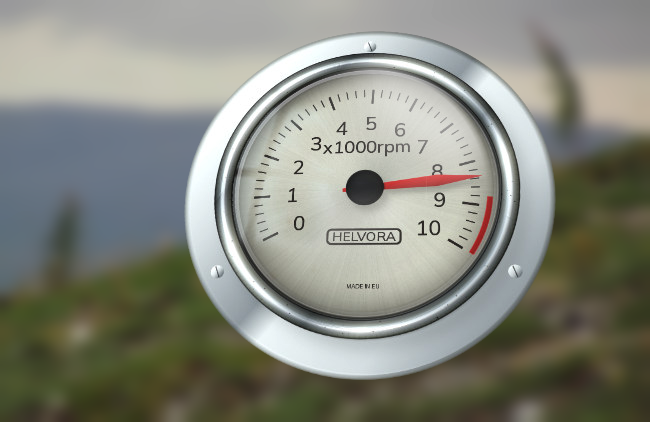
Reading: 8400 (rpm)
